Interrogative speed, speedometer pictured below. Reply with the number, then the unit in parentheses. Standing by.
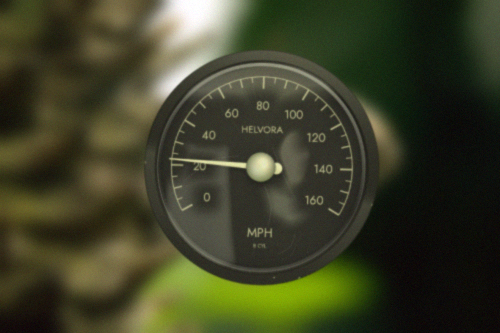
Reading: 22.5 (mph)
